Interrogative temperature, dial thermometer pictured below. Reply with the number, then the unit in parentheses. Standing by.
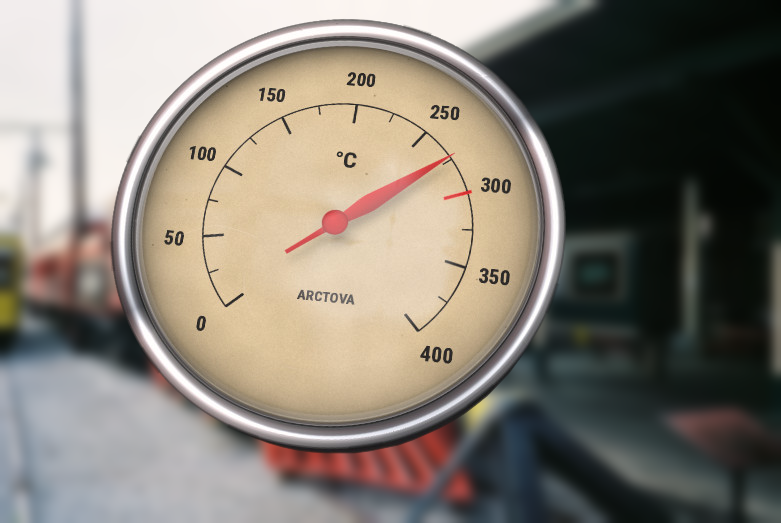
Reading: 275 (°C)
